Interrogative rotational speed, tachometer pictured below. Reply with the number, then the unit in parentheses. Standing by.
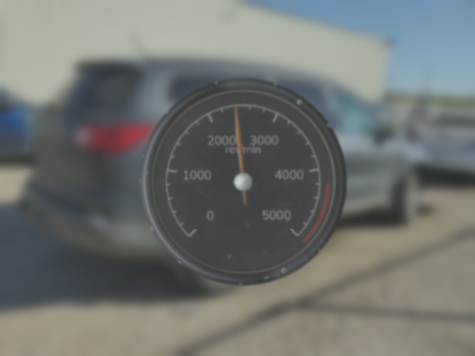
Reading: 2400 (rpm)
